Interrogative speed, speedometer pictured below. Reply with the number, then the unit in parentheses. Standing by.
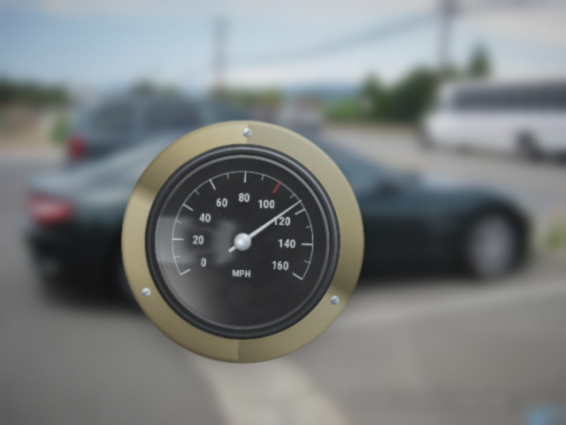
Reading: 115 (mph)
